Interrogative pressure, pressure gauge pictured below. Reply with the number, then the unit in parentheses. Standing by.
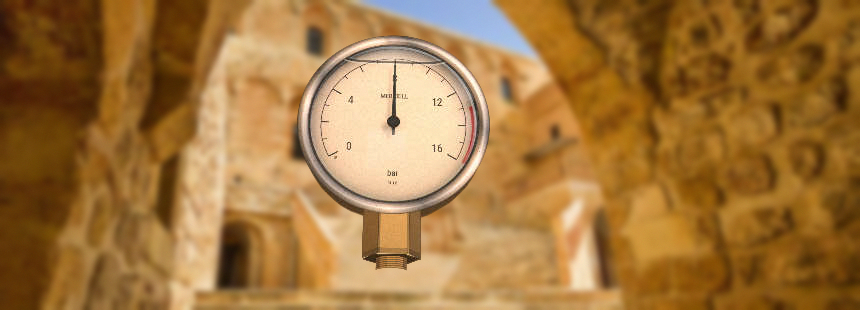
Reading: 8 (bar)
